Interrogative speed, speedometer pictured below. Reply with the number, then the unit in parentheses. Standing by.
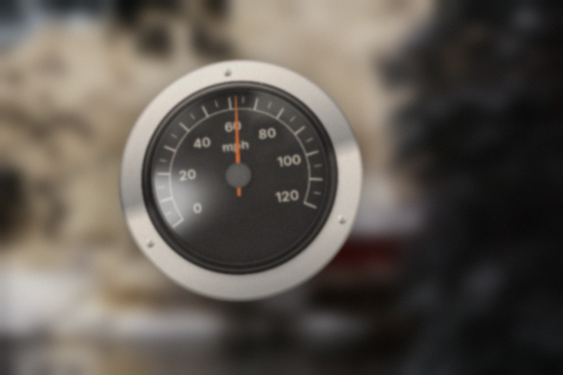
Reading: 62.5 (mph)
